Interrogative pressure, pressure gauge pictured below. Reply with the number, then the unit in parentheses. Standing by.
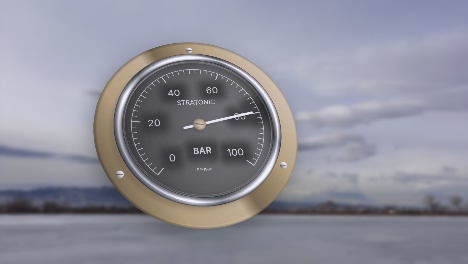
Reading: 80 (bar)
